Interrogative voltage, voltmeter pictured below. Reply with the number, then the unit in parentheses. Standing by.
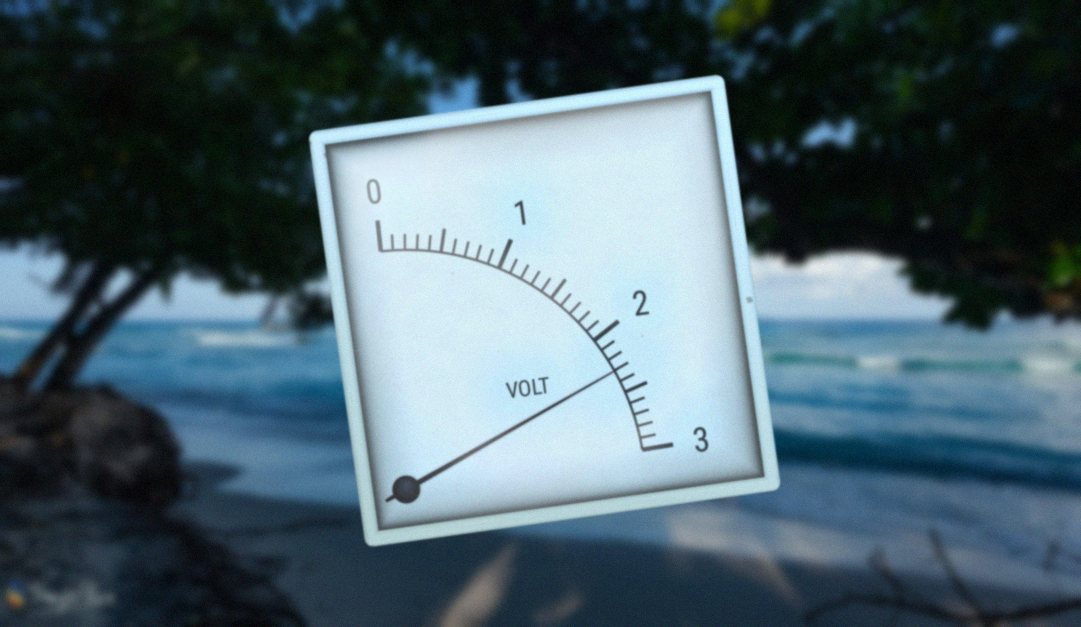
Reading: 2.3 (V)
